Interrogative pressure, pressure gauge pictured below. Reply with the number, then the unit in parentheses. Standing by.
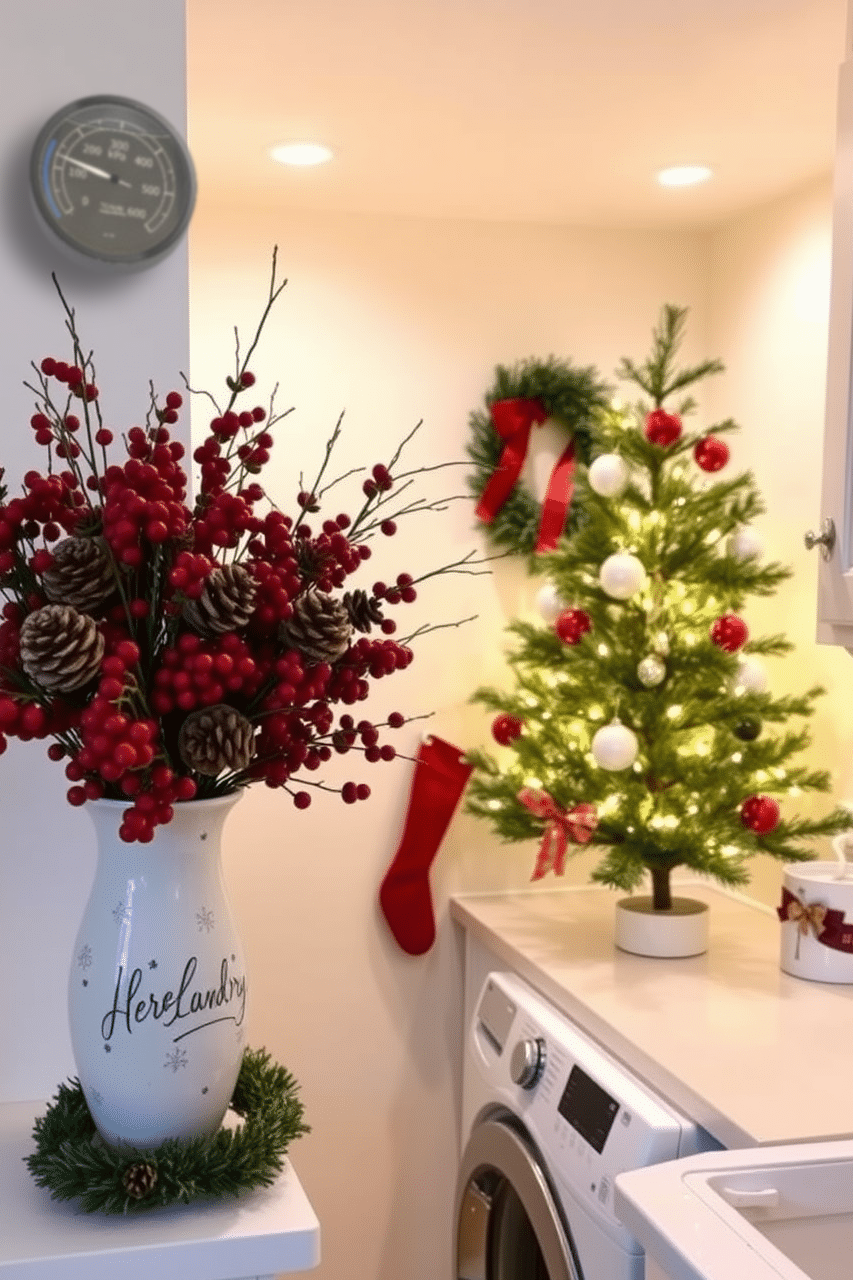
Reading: 125 (kPa)
